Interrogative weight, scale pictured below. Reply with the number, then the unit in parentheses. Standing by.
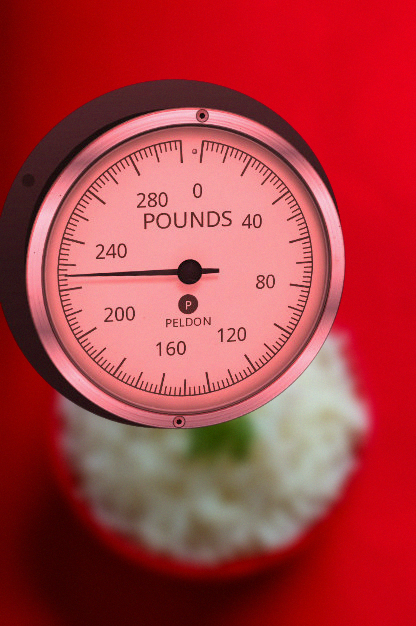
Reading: 226 (lb)
